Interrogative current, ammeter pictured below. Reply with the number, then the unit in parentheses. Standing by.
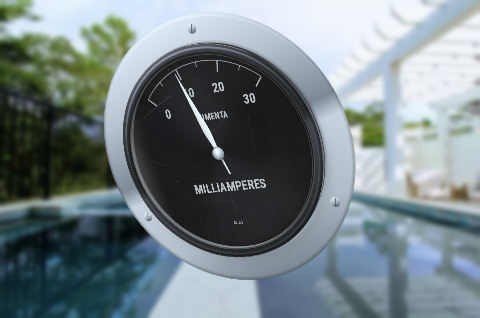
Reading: 10 (mA)
